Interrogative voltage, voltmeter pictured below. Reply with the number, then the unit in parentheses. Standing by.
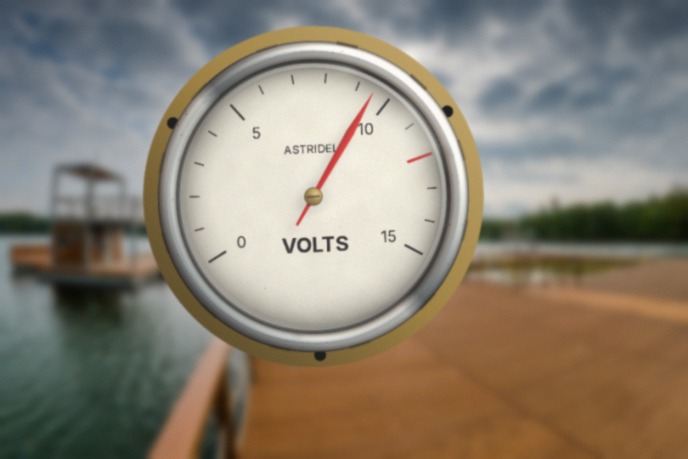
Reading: 9.5 (V)
